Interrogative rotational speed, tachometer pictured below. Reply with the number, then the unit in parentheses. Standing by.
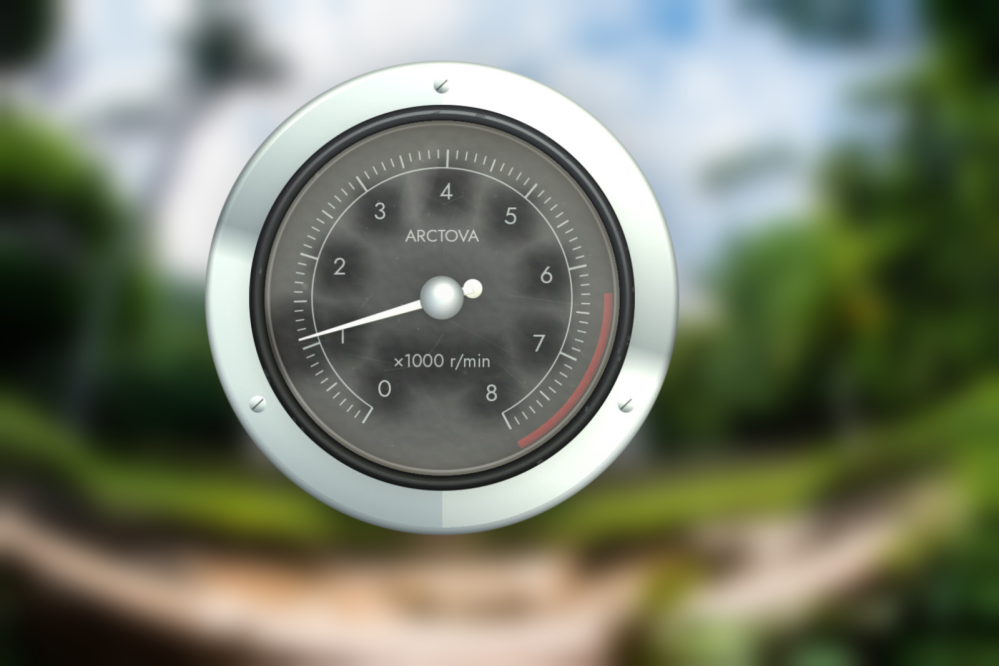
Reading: 1100 (rpm)
